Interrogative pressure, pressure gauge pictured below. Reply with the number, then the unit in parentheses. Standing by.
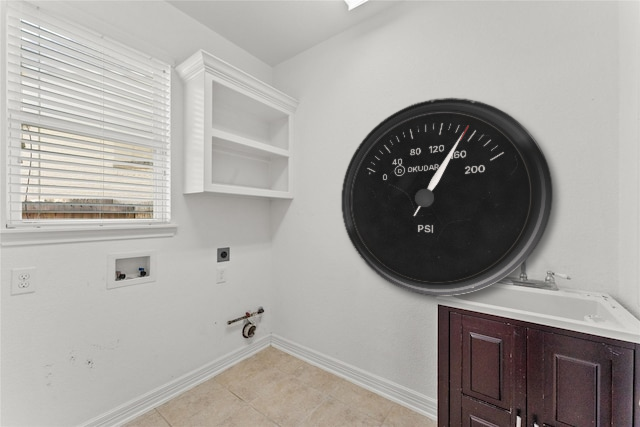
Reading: 150 (psi)
